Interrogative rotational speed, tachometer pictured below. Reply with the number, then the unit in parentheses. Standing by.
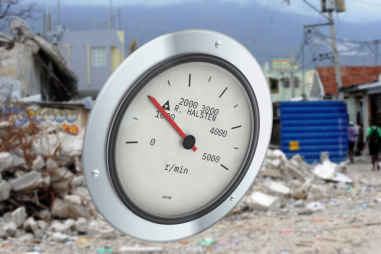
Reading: 1000 (rpm)
